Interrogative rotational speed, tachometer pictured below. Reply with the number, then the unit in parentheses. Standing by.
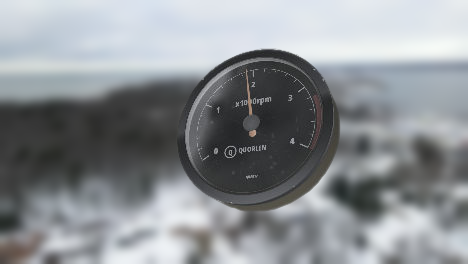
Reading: 1900 (rpm)
